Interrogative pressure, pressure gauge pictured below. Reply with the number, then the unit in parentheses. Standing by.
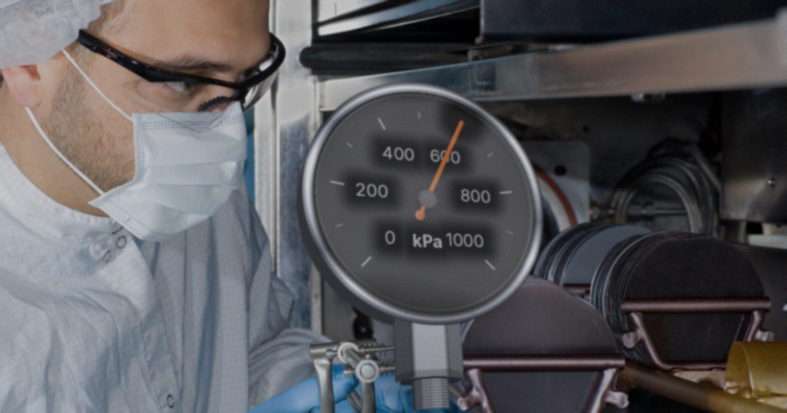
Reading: 600 (kPa)
